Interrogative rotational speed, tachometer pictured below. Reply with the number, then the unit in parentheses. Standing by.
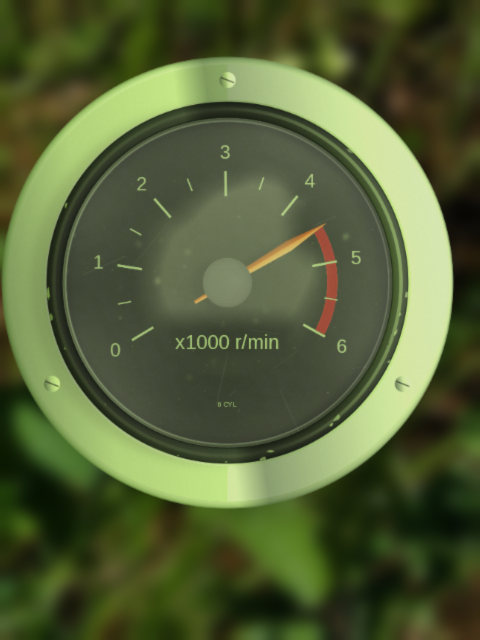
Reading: 4500 (rpm)
